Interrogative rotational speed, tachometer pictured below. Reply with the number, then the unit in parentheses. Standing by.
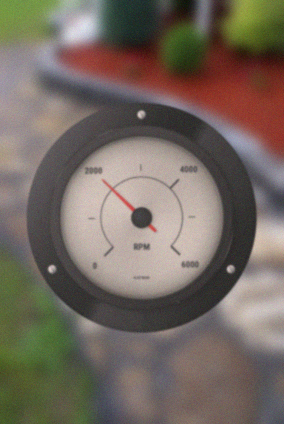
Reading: 2000 (rpm)
